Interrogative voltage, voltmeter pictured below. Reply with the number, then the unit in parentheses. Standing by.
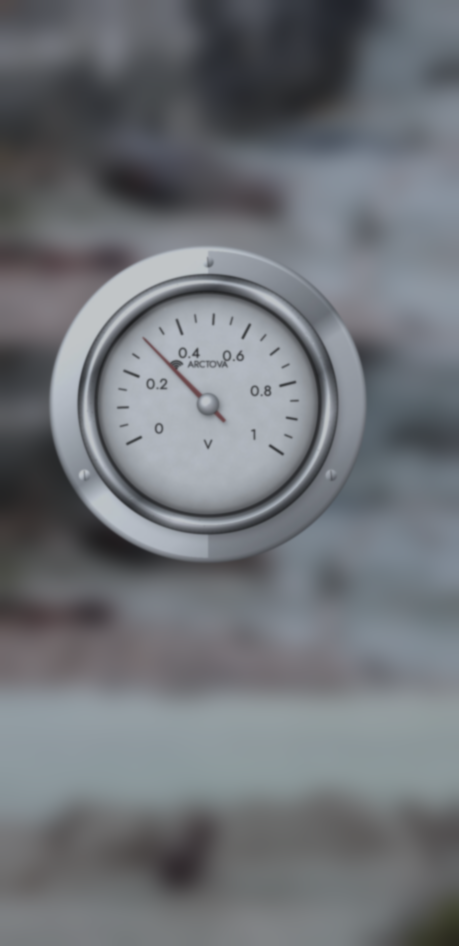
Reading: 0.3 (V)
